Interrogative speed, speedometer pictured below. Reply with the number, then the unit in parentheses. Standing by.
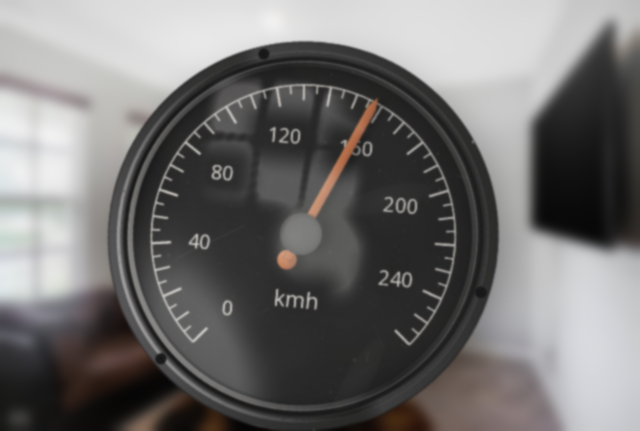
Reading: 157.5 (km/h)
